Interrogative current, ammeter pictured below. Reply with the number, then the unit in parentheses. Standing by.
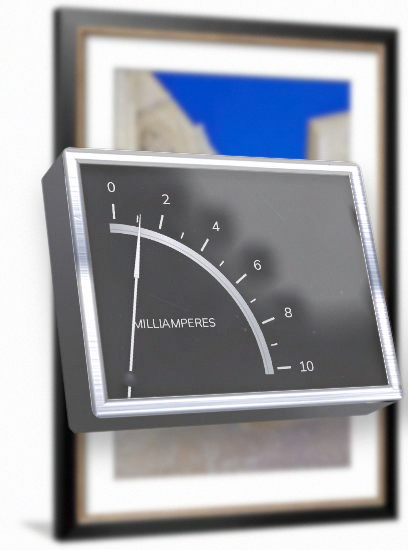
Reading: 1 (mA)
